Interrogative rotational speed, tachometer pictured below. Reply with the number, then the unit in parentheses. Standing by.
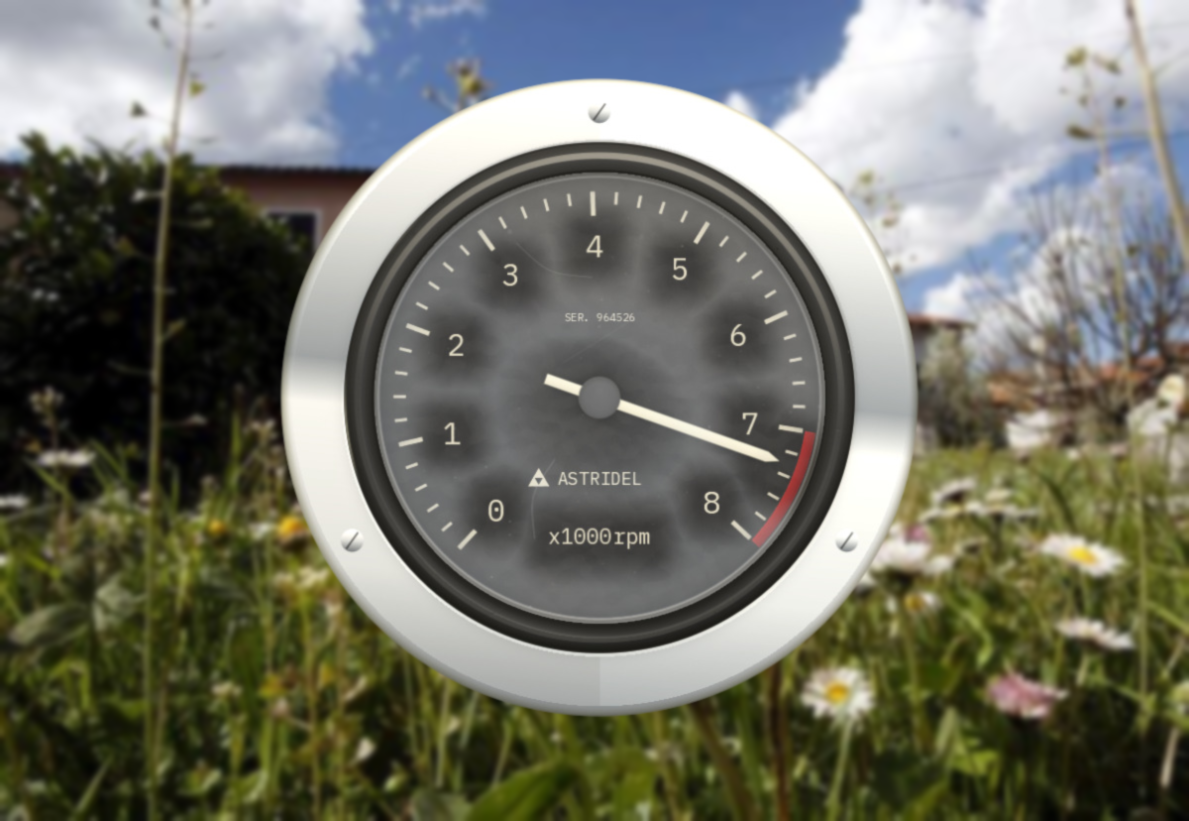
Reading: 7300 (rpm)
